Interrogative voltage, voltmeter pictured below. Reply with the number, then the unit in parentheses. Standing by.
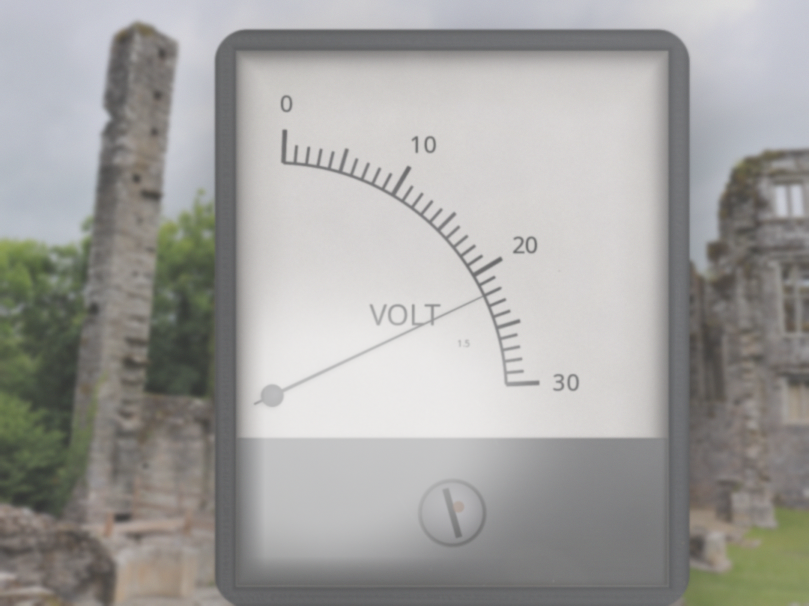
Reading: 22 (V)
